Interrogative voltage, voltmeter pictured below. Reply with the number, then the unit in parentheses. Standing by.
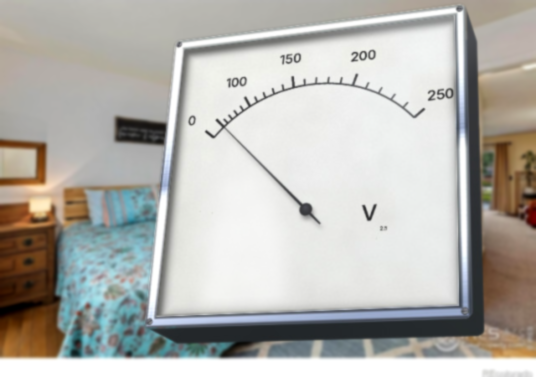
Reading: 50 (V)
